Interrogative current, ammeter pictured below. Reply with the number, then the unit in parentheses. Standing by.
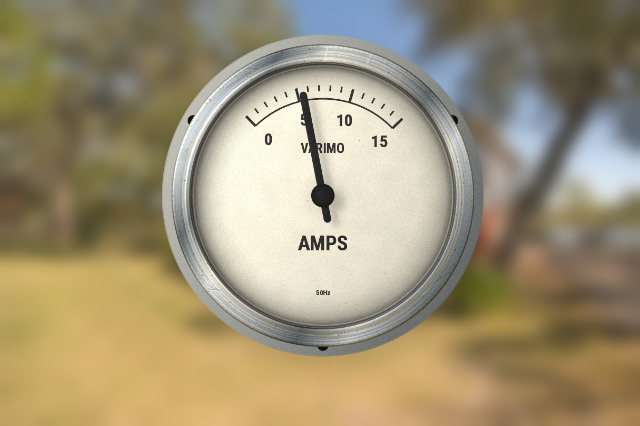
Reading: 5.5 (A)
